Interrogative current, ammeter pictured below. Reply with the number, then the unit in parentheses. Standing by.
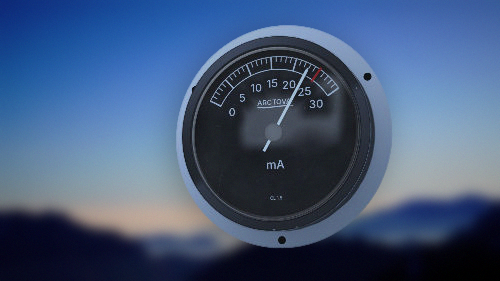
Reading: 23 (mA)
